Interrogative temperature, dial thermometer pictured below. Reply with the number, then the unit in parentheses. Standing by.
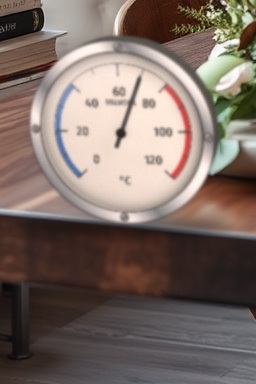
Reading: 70 (°C)
